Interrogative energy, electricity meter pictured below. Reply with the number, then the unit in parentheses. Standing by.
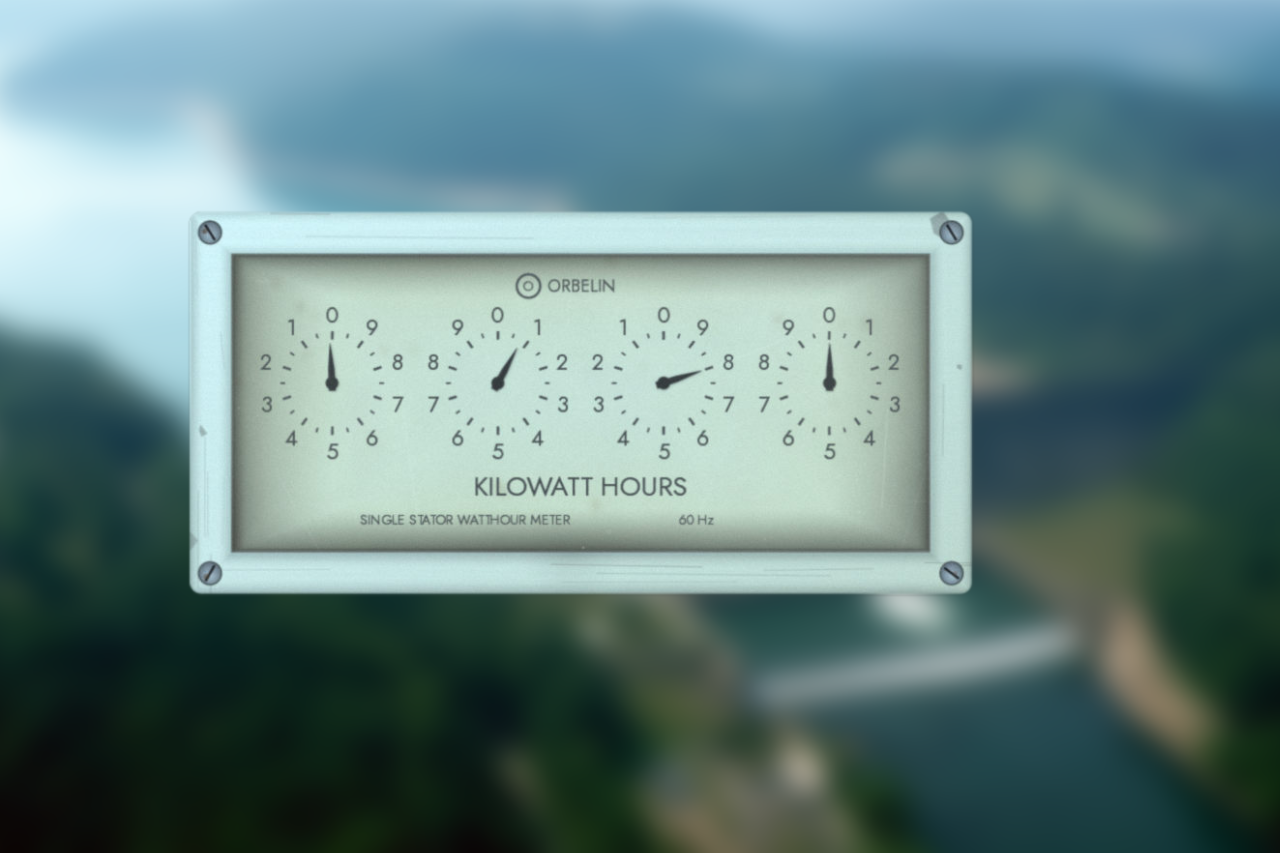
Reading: 80 (kWh)
